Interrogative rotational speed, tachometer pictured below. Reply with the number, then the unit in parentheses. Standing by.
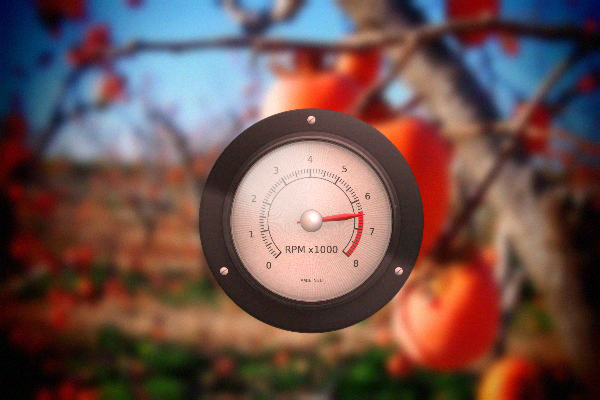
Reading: 6500 (rpm)
